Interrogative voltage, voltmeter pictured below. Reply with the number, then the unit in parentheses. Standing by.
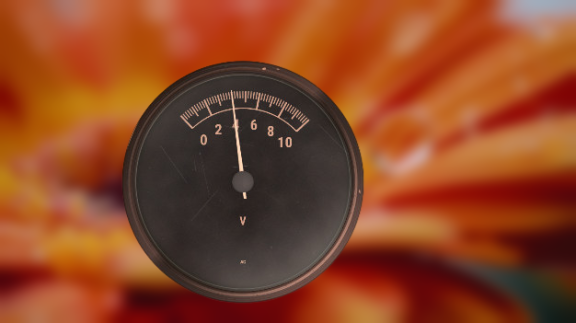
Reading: 4 (V)
